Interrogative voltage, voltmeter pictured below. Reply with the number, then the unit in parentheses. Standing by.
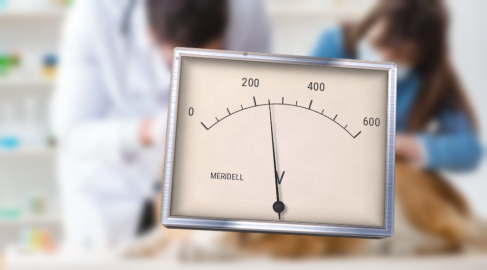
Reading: 250 (V)
